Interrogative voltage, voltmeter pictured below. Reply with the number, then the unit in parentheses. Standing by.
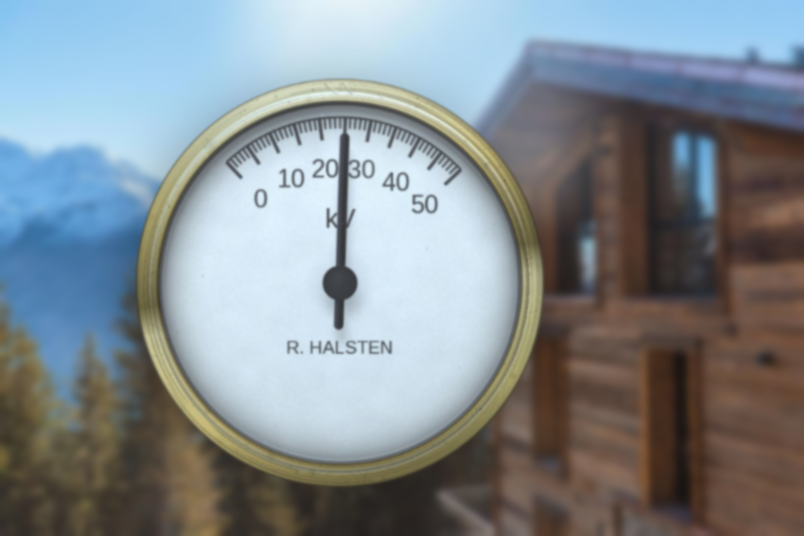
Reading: 25 (kV)
